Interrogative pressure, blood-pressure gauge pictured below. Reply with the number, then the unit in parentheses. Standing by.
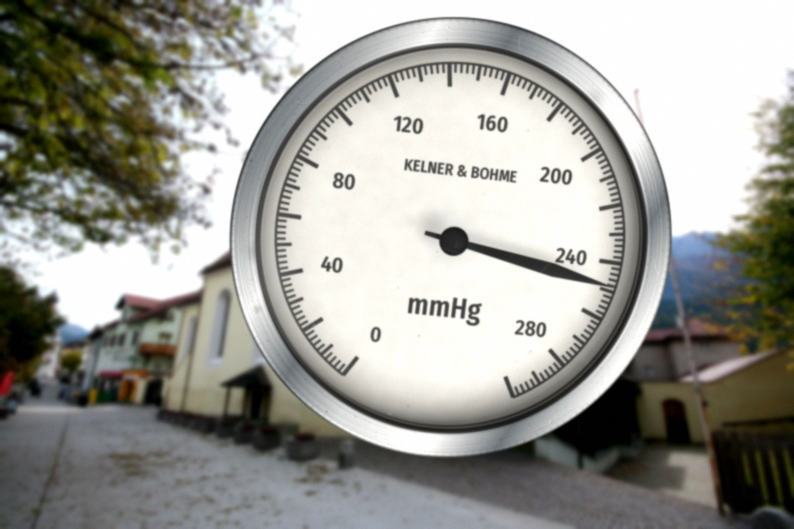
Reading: 248 (mmHg)
